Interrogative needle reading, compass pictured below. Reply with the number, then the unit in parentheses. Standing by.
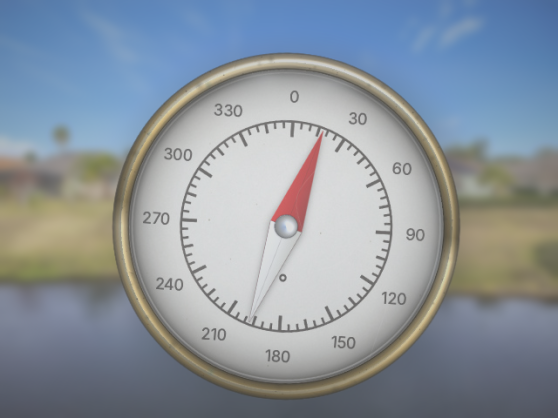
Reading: 17.5 (°)
